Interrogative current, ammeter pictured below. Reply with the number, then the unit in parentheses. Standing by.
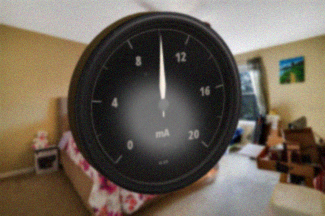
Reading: 10 (mA)
